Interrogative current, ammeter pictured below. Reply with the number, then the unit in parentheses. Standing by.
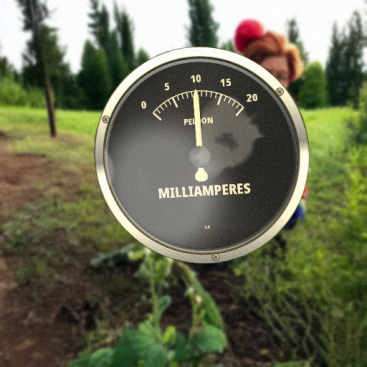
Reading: 10 (mA)
